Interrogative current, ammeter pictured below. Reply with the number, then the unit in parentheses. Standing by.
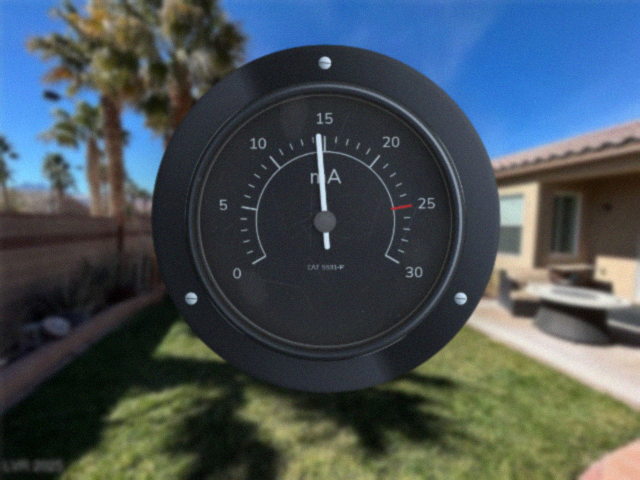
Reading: 14.5 (mA)
